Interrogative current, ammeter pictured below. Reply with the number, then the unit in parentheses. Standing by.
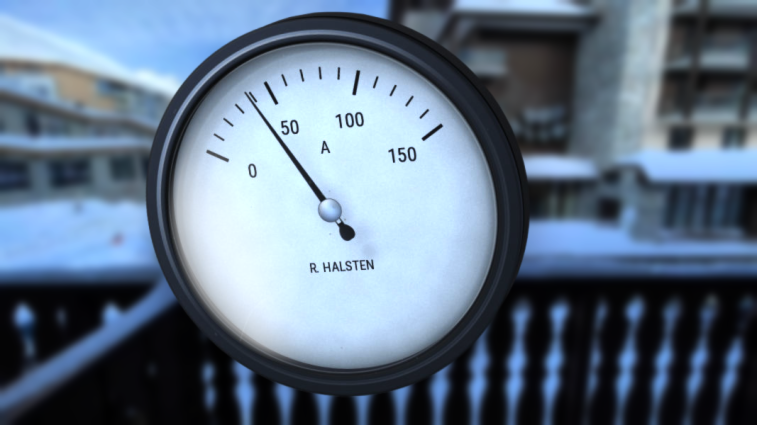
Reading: 40 (A)
